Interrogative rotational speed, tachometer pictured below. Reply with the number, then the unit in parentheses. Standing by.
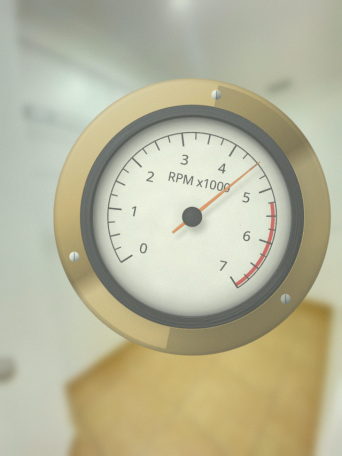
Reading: 4500 (rpm)
